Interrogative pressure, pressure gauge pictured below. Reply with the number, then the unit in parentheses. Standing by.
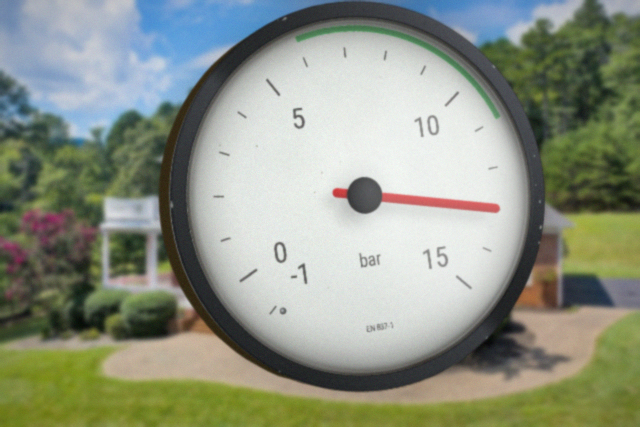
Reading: 13 (bar)
